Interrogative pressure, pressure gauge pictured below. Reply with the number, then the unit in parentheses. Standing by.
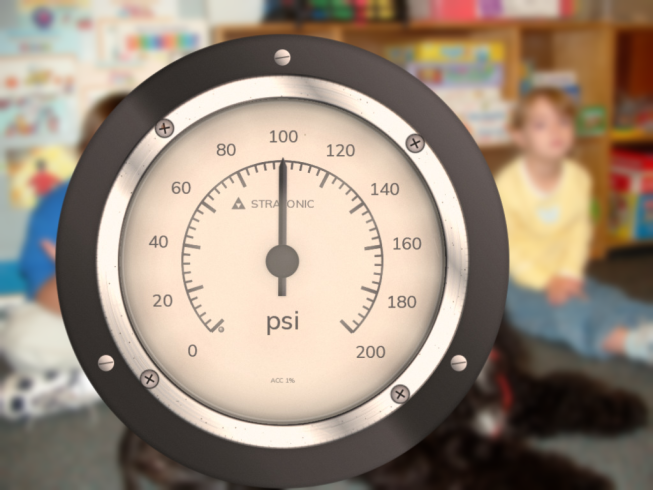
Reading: 100 (psi)
